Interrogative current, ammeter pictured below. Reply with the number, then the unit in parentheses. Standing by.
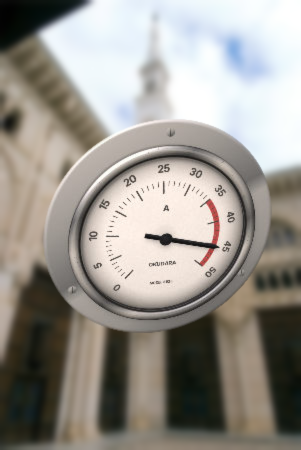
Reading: 45 (A)
